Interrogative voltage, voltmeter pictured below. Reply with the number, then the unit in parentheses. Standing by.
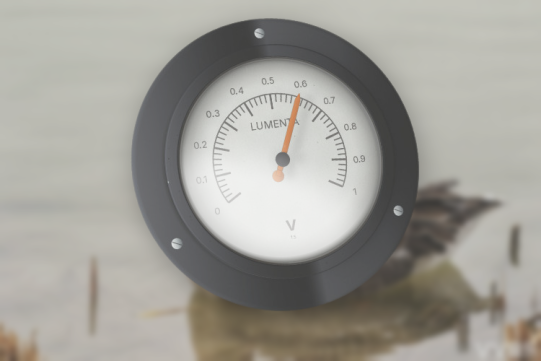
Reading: 0.6 (V)
